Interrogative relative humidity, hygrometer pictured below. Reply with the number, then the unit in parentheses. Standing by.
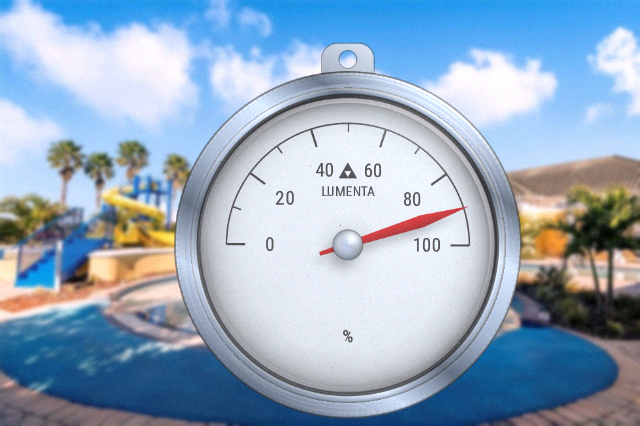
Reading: 90 (%)
